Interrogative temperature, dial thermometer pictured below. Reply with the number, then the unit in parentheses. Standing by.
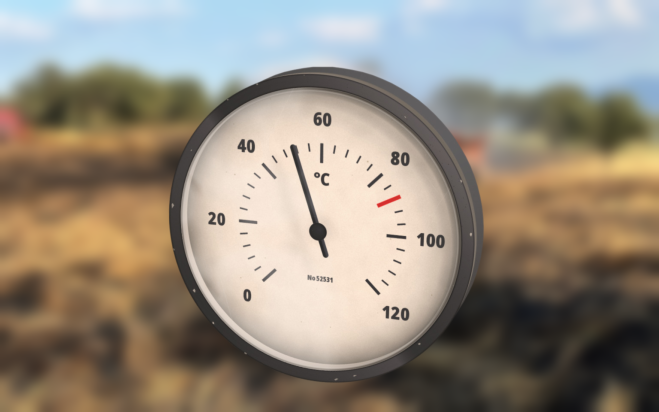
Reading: 52 (°C)
